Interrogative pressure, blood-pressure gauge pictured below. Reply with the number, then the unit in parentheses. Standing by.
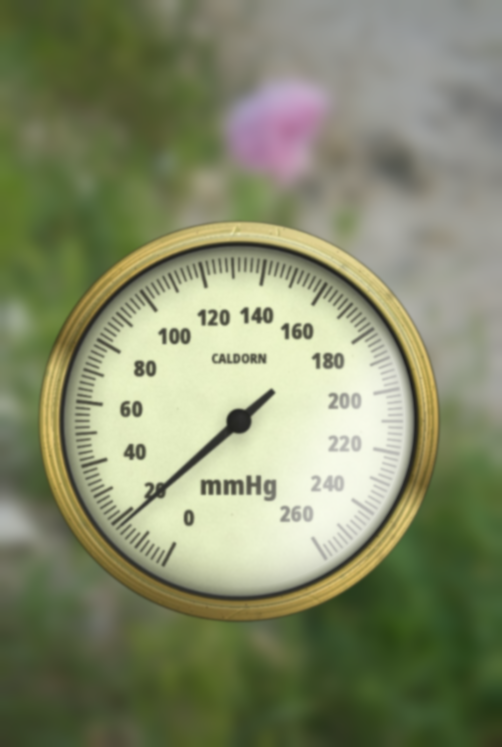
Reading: 18 (mmHg)
